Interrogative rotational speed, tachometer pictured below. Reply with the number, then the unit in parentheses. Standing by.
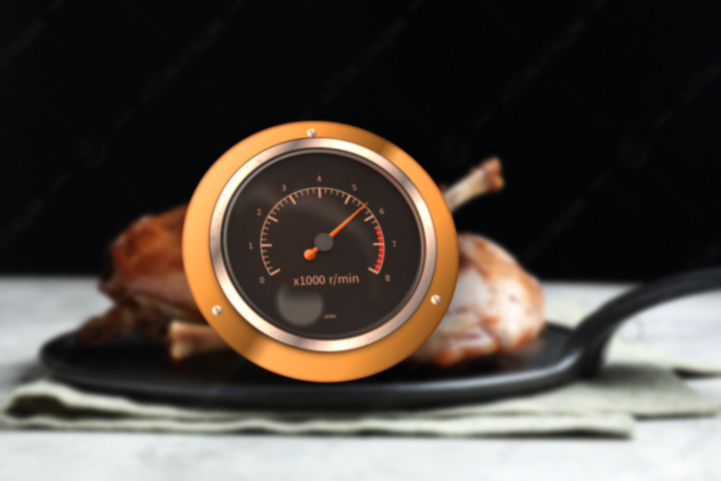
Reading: 5600 (rpm)
